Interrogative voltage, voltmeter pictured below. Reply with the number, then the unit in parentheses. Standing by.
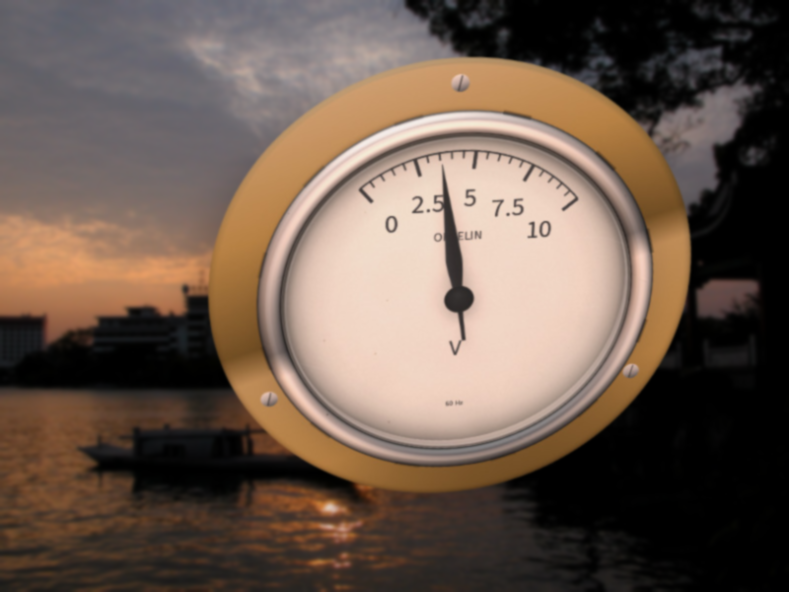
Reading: 3.5 (V)
